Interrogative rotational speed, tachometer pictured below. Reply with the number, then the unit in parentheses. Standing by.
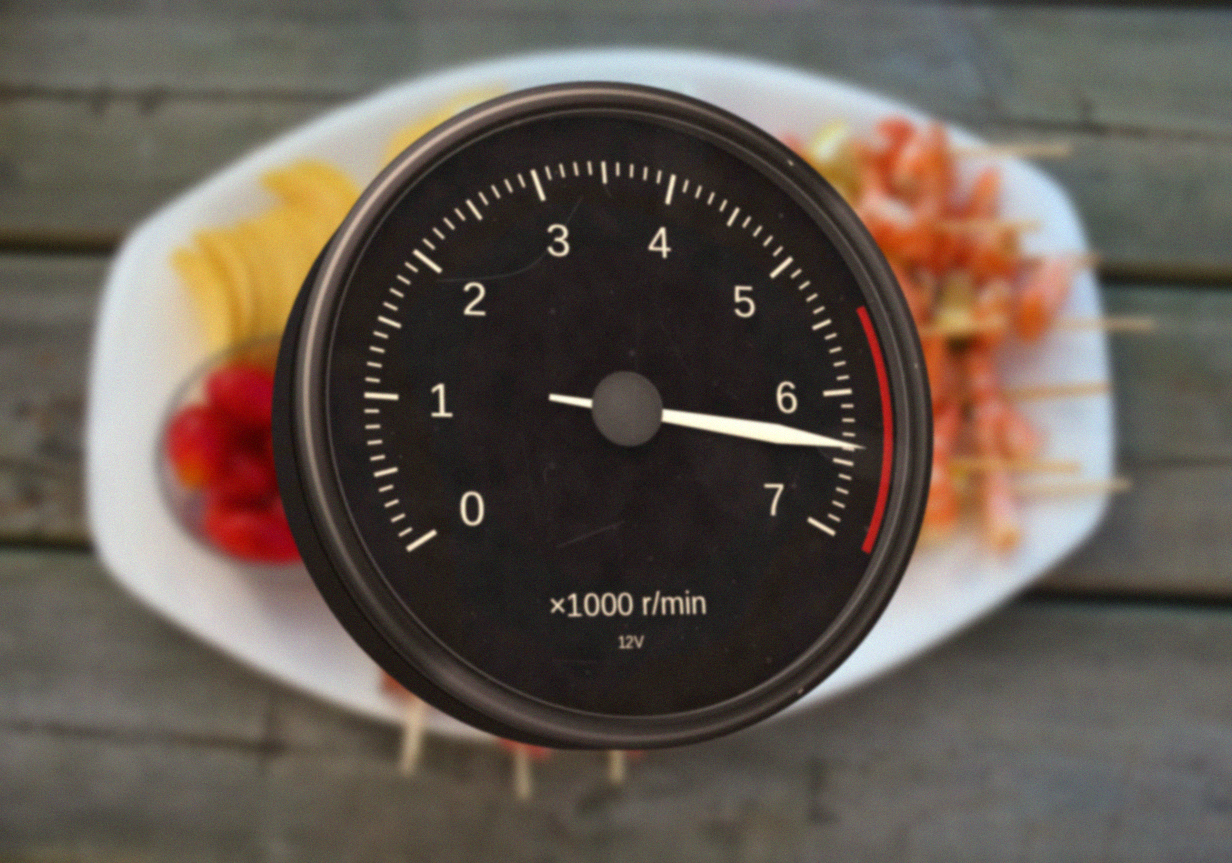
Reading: 6400 (rpm)
